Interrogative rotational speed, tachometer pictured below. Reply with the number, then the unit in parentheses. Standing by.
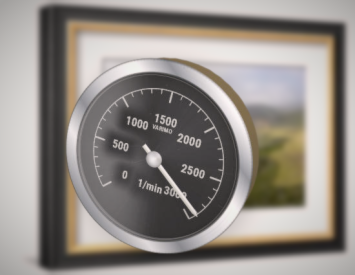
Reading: 2900 (rpm)
